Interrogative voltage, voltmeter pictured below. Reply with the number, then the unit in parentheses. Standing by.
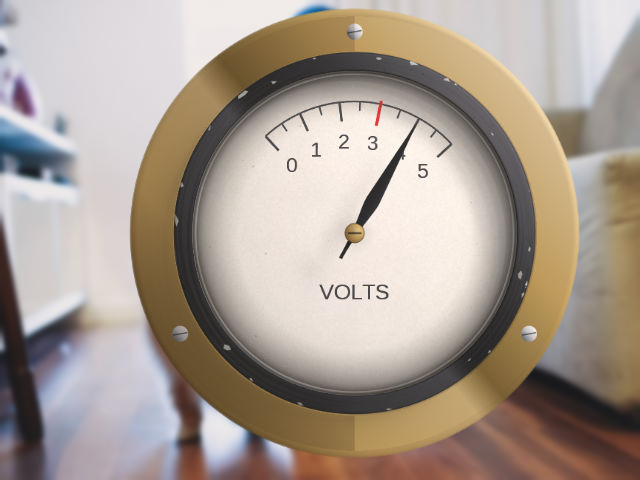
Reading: 4 (V)
